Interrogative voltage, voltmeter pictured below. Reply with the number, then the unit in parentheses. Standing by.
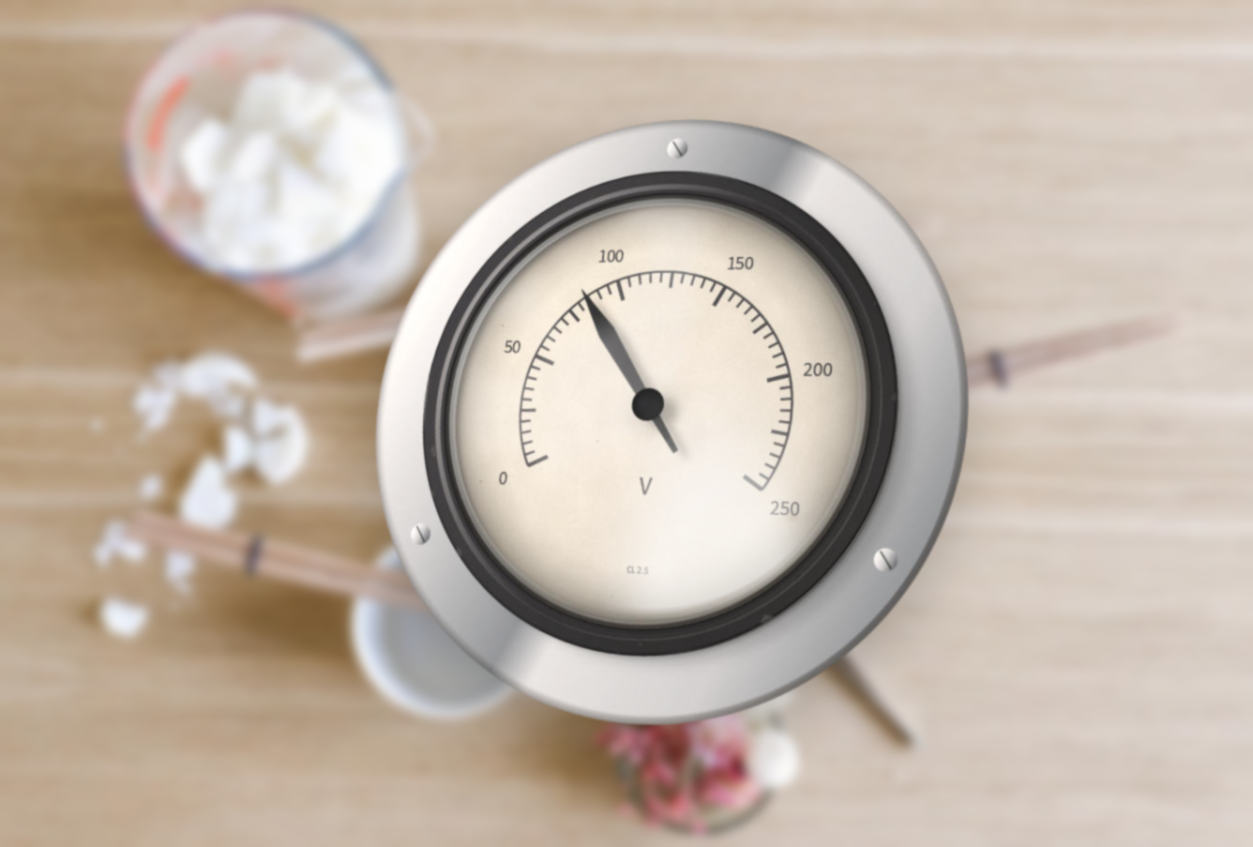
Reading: 85 (V)
